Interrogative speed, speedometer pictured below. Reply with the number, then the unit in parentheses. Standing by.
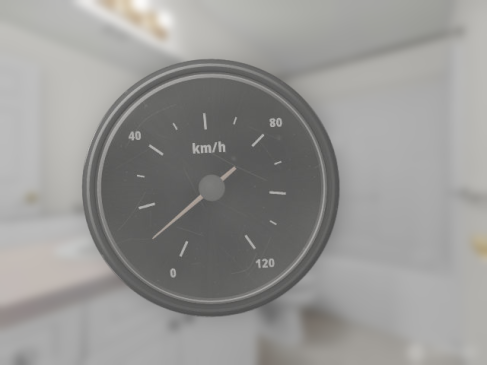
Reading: 10 (km/h)
